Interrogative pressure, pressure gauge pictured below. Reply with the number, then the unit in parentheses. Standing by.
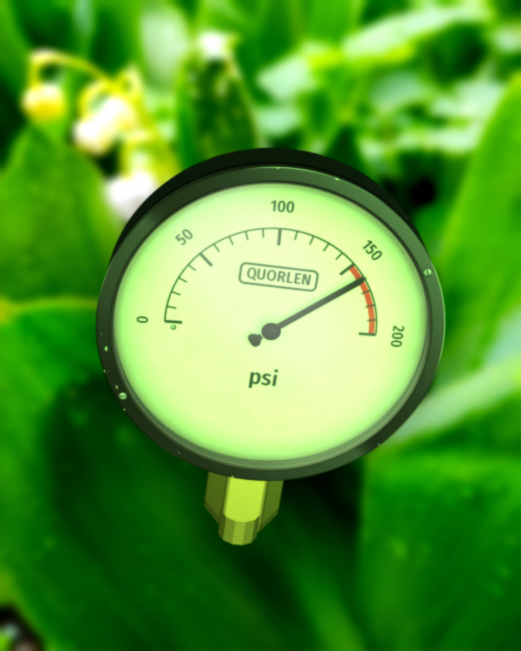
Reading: 160 (psi)
